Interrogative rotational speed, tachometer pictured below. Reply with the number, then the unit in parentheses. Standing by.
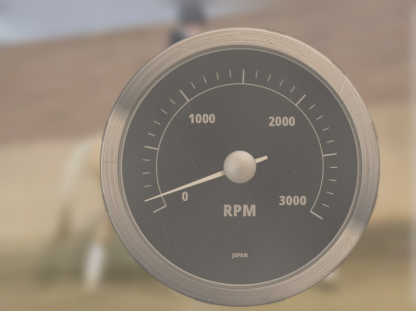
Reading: 100 (rpm)
